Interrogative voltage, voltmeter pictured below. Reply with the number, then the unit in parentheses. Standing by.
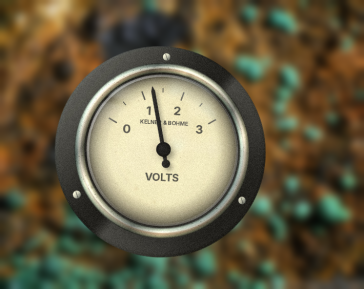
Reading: 1.25 (V)
